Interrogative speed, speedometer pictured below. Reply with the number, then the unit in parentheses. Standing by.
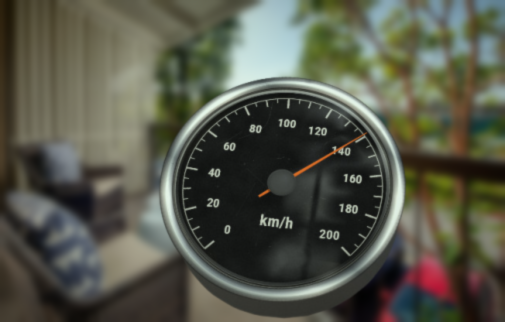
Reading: 140 (km/h)
